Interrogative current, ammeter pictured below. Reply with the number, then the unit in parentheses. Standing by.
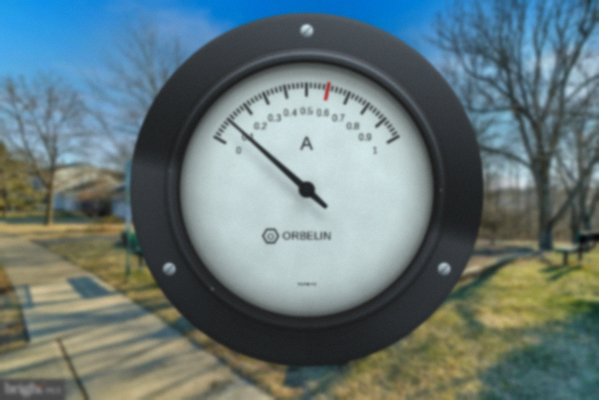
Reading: 0.1 (A)
